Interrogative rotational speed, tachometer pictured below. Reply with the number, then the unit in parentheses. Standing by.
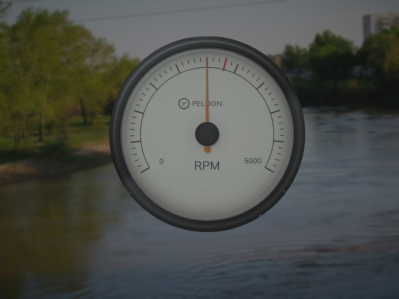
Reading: 2500 (rpm)
